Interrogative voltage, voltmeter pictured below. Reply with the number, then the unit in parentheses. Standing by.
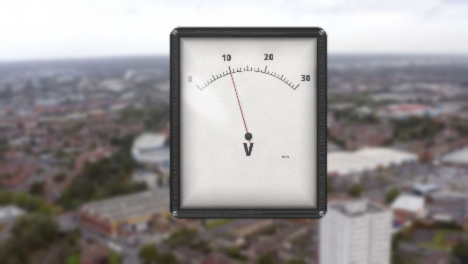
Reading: 10 (V)
